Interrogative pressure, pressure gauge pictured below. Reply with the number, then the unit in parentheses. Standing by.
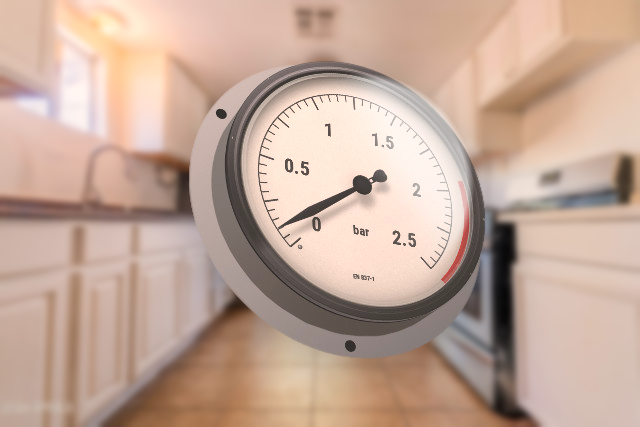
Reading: 0.1 (bar)
